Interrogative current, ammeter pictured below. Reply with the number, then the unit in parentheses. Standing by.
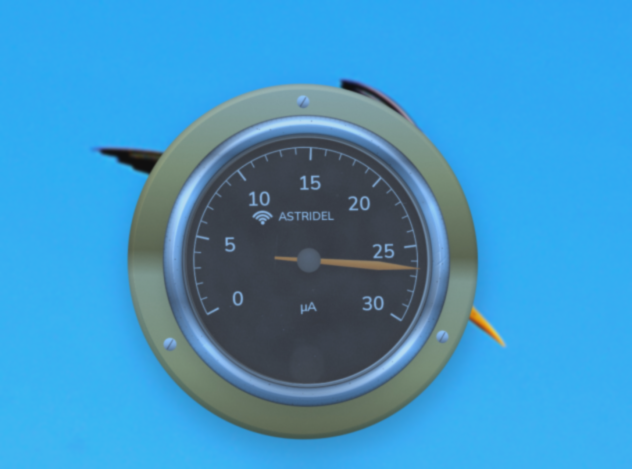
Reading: 26.5 (µA)
